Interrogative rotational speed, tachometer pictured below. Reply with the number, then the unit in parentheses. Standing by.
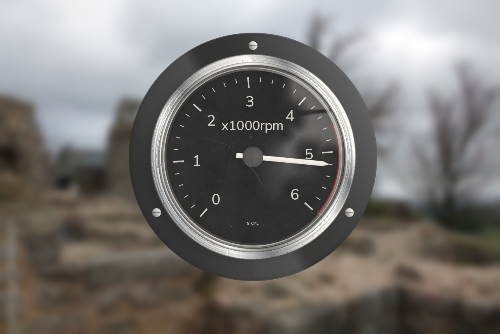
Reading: 5200 (rpm)
